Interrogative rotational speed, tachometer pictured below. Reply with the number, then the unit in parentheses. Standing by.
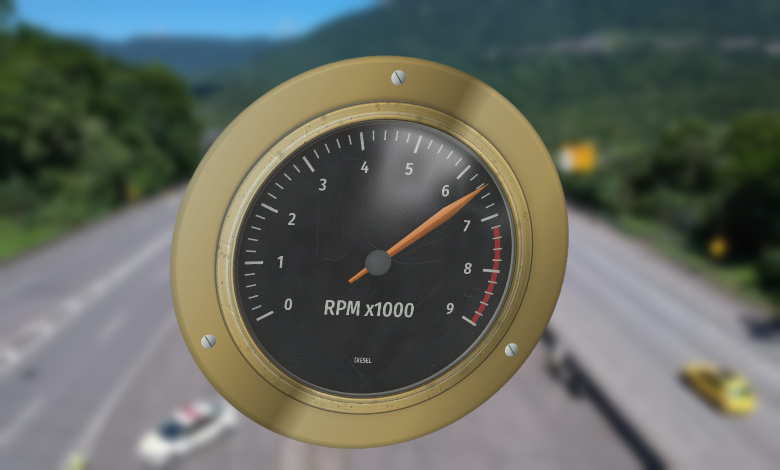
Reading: 6400 (rpm)
